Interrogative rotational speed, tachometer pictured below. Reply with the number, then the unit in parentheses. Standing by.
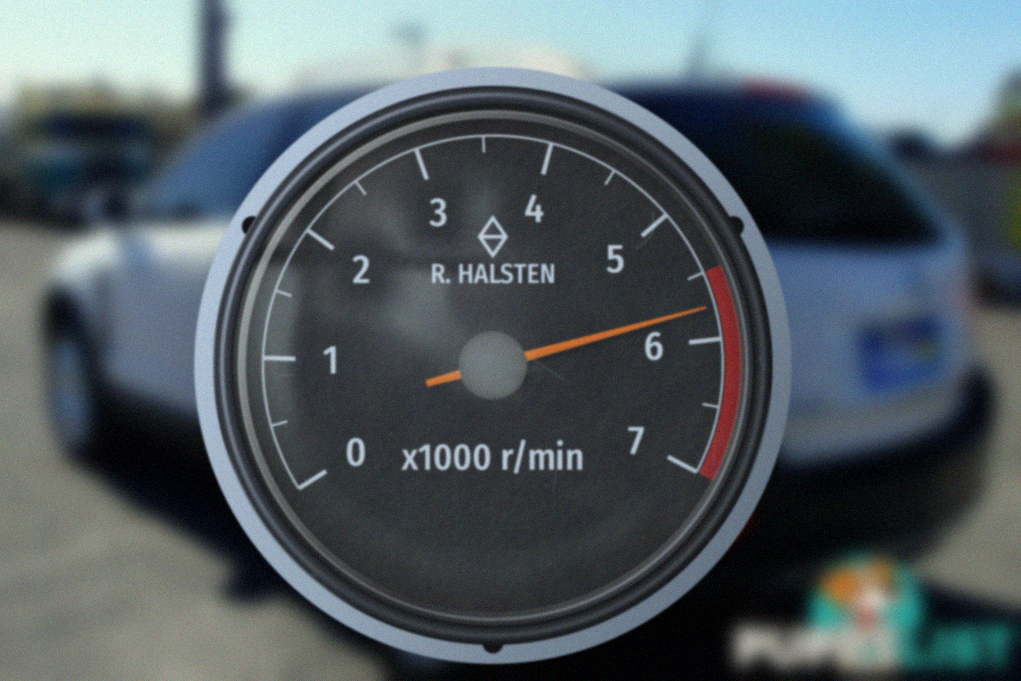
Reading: 5750 (rpm)
